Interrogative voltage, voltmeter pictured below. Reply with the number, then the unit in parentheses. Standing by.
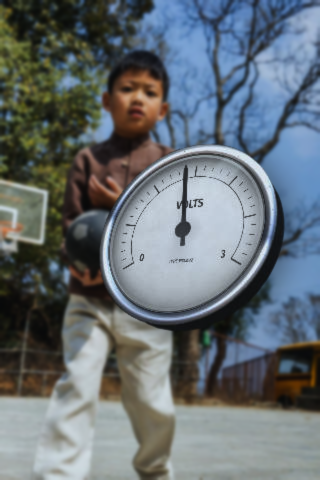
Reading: 1.4 (V)
